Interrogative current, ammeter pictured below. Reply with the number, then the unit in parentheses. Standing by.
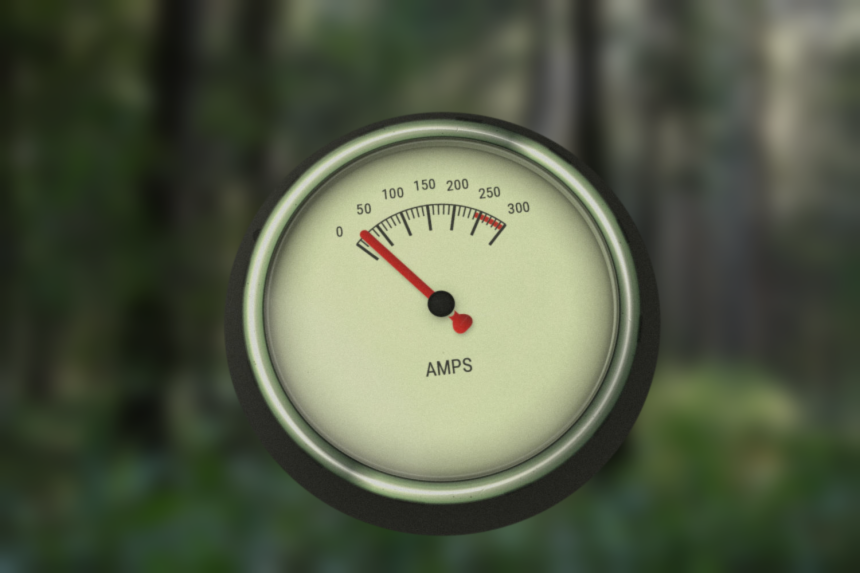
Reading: 20 (A)
